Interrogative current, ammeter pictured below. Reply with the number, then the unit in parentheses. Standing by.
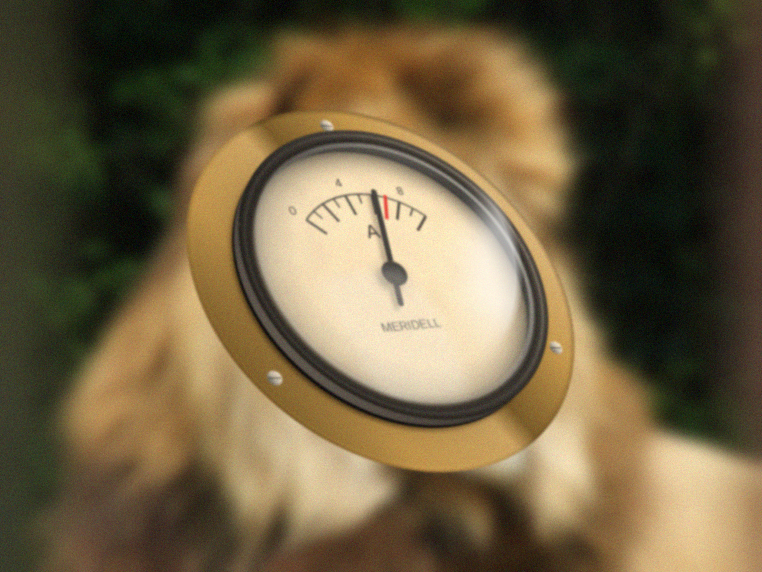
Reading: 6 (A)
